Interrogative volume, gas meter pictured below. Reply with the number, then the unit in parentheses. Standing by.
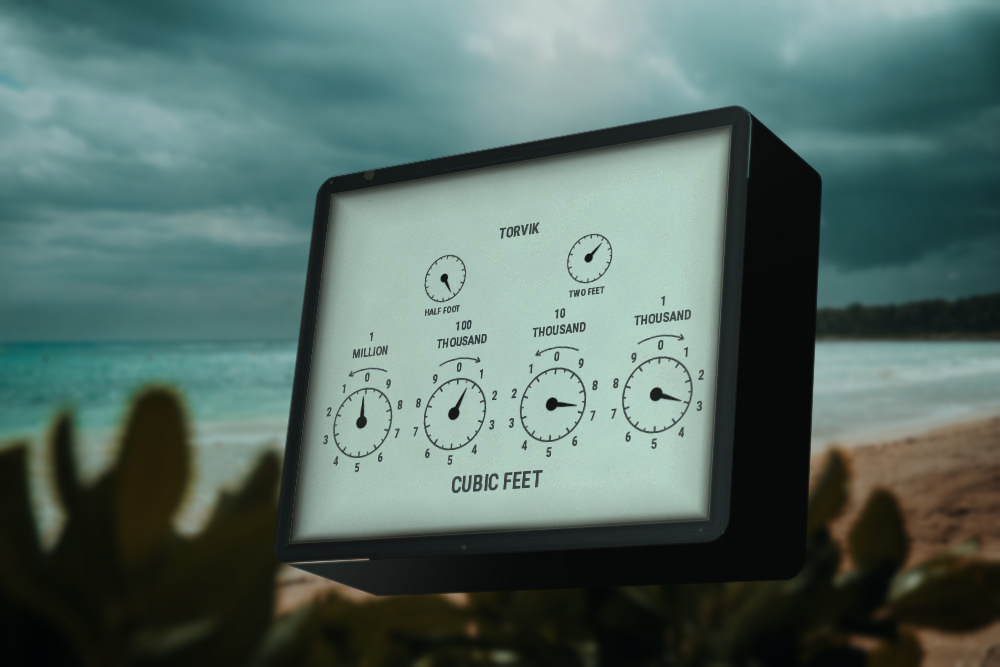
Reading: 7300 (ft³)
